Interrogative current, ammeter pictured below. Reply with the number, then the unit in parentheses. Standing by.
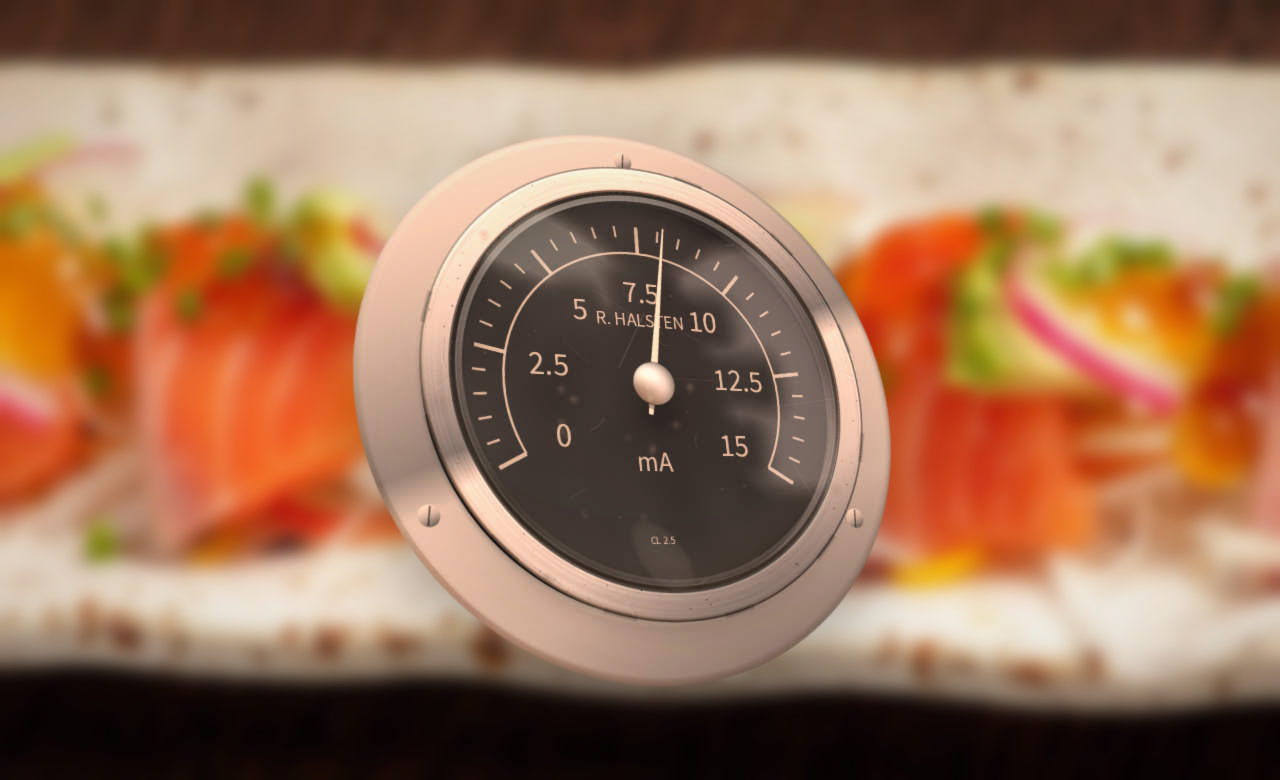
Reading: 8 (mA)
